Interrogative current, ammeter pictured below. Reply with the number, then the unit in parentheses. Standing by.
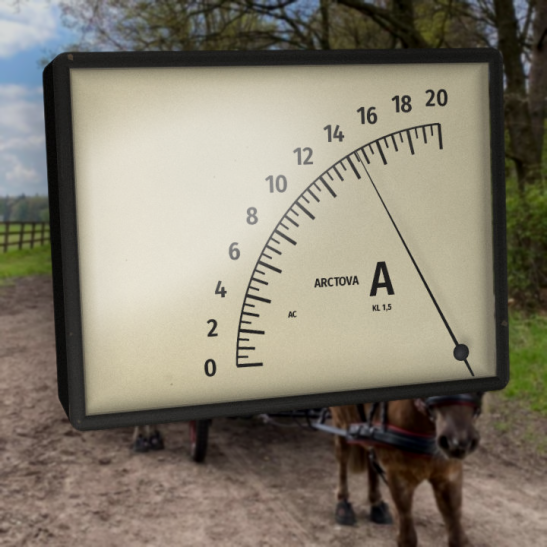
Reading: 14.5 (A)
